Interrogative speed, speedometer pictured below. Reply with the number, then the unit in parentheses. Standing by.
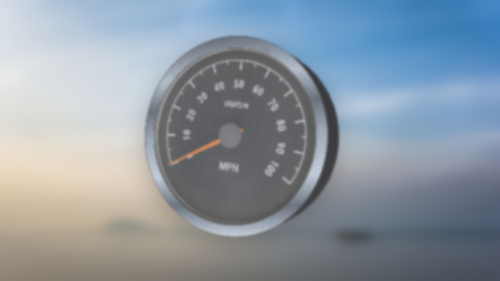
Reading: 0 (mph)
